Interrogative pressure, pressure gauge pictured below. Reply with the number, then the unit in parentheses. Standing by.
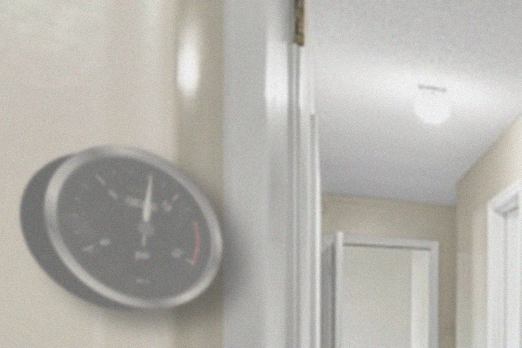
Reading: 8 (psi)
